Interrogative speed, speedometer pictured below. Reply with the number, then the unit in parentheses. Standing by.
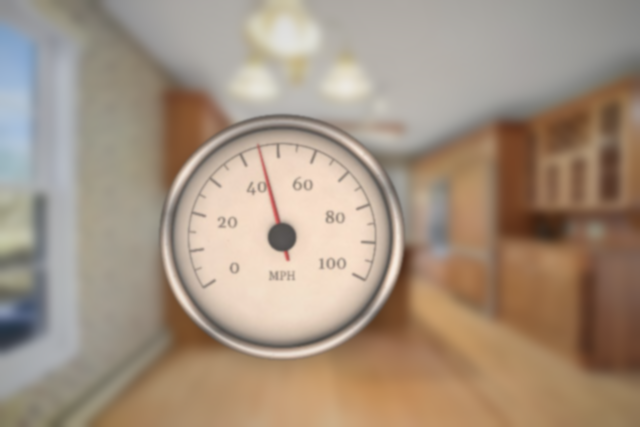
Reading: 45 (mph)
